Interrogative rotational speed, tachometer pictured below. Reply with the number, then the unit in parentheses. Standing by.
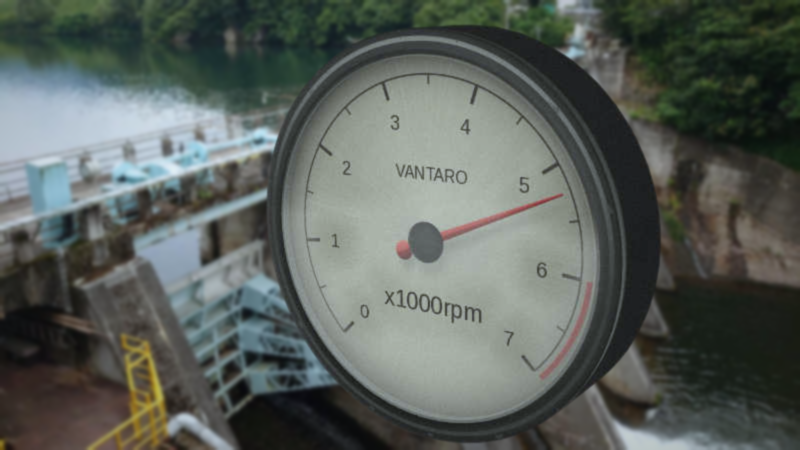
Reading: 5250 (rpm)
